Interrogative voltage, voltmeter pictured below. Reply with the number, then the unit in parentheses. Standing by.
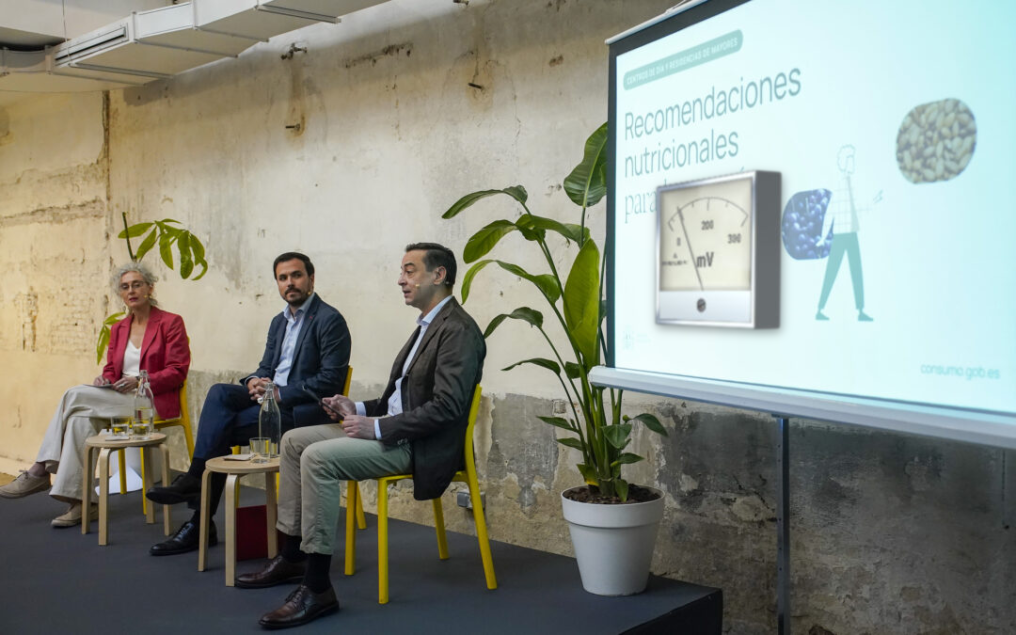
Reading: 100 (mV)
